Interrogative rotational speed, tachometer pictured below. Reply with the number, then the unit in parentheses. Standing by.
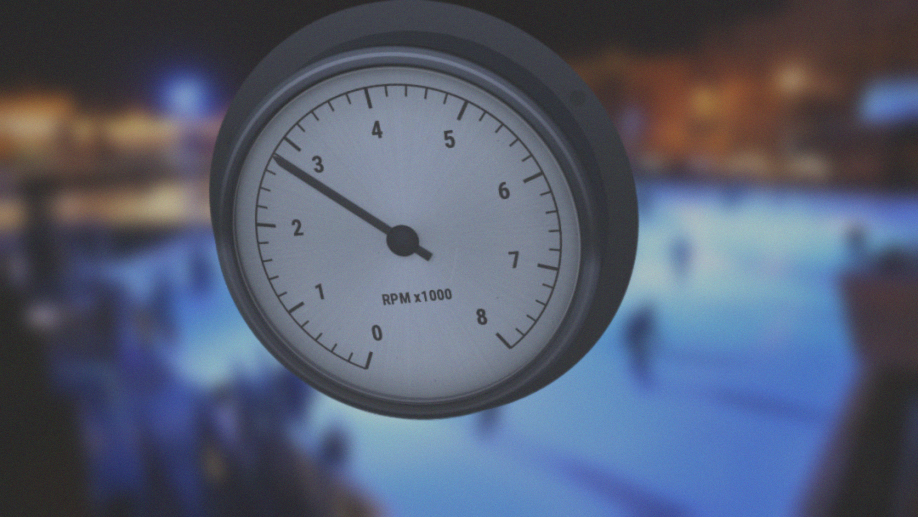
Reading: 2800 (rpm)
